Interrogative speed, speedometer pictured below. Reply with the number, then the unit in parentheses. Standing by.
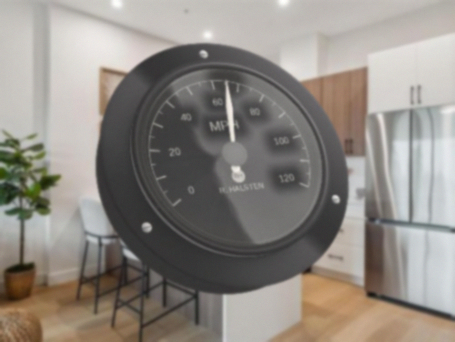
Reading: 65 (mph)
